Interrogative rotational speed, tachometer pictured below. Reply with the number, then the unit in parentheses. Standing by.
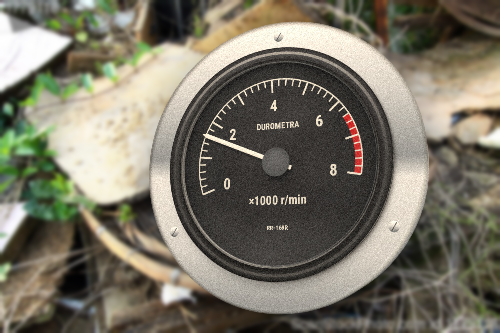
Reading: 1600 (rpm)
